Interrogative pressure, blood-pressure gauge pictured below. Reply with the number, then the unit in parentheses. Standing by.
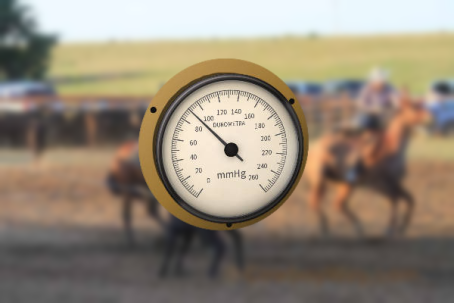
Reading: 90 (mmHg)
